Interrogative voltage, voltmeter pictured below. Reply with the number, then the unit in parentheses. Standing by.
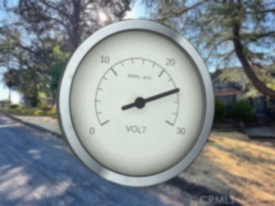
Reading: 24 (V)
